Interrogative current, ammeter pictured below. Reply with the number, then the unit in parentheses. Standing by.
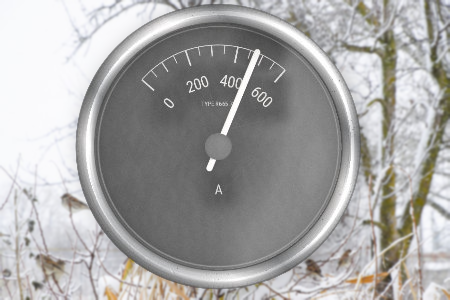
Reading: 475 (A)
